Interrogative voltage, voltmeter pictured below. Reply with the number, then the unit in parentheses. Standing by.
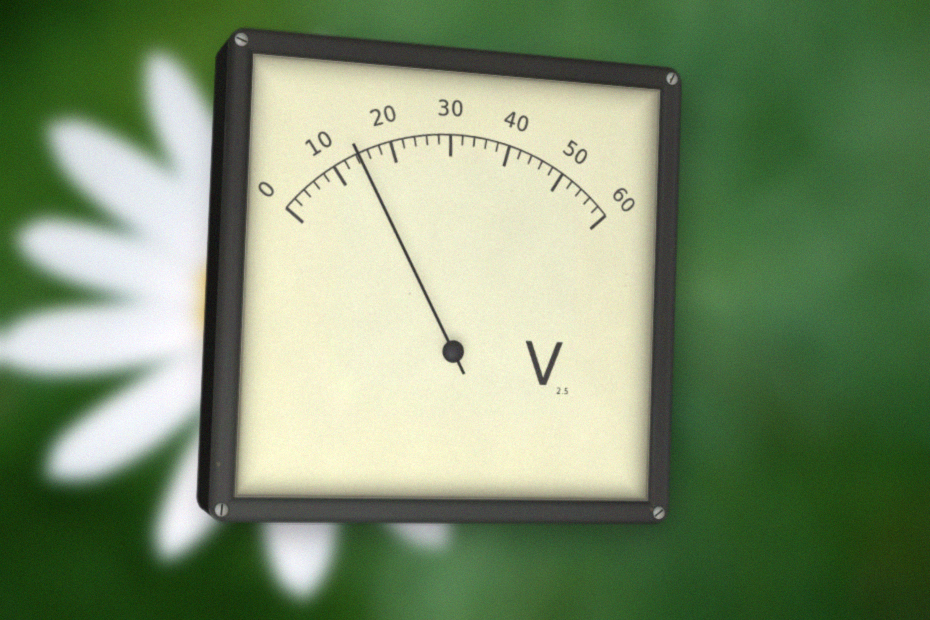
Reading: 14 (V)
